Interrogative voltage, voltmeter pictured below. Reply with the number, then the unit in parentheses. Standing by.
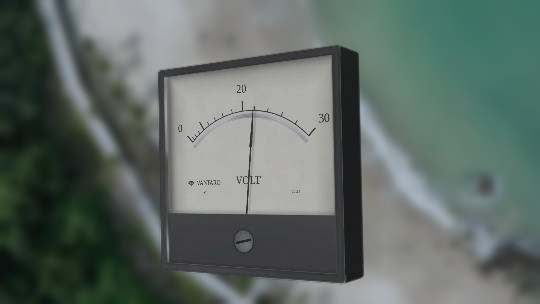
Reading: 22 (V)
